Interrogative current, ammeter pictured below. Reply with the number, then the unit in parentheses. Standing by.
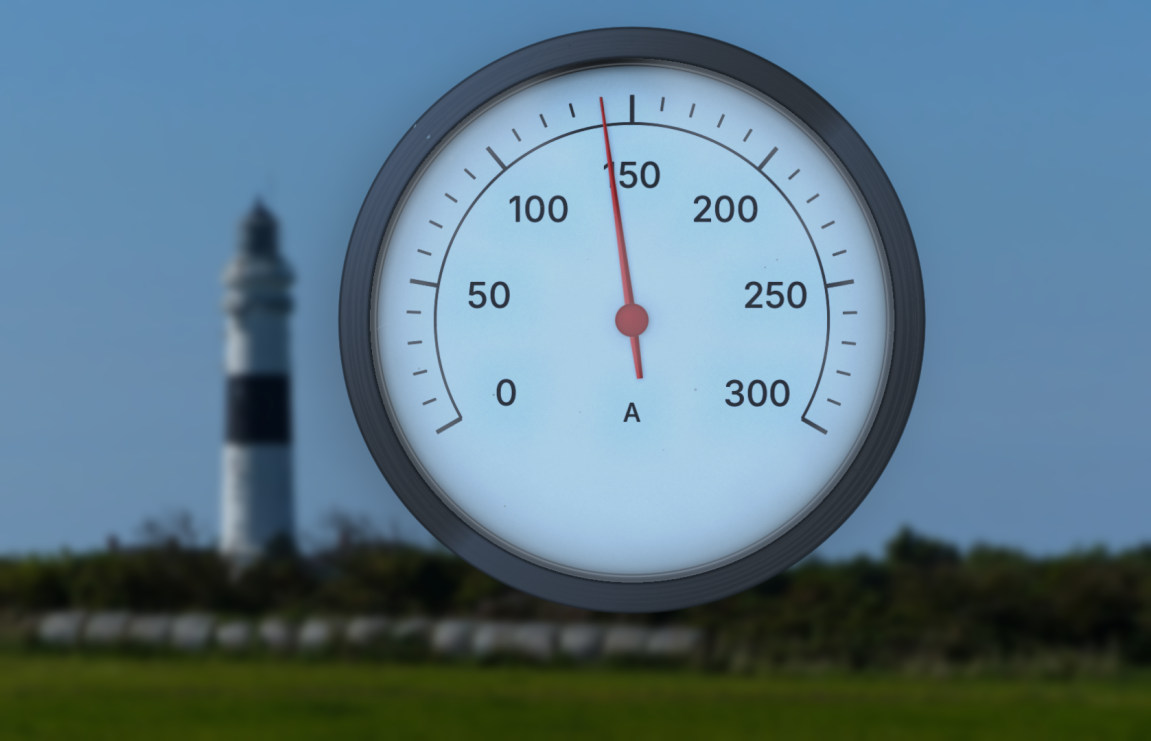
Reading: 140 (A)
